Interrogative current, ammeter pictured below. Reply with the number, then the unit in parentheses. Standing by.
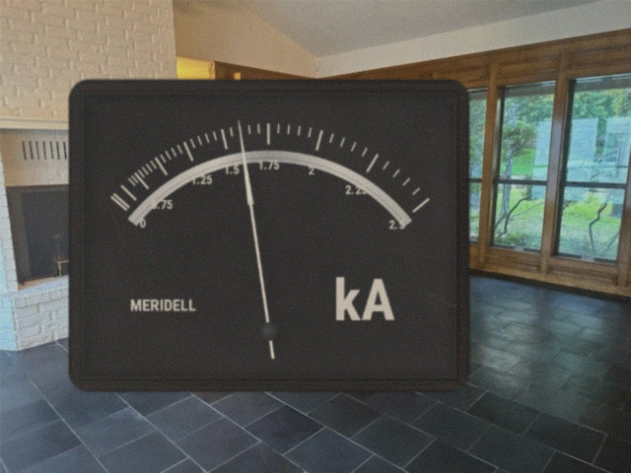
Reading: 1.6 (kA)
